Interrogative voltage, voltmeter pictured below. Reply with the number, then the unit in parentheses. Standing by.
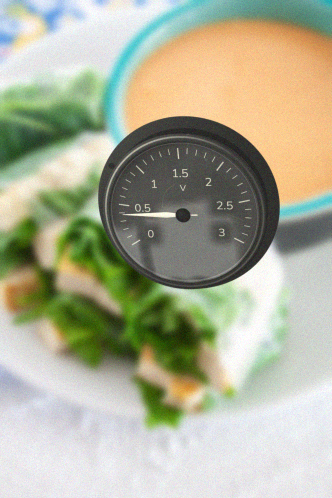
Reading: 0.4 (V)
